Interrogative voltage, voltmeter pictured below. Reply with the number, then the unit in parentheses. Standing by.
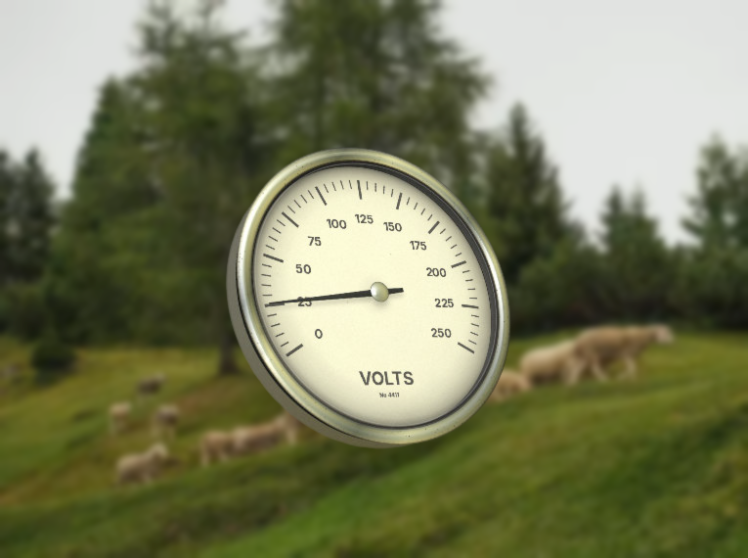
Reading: 25 (V)
